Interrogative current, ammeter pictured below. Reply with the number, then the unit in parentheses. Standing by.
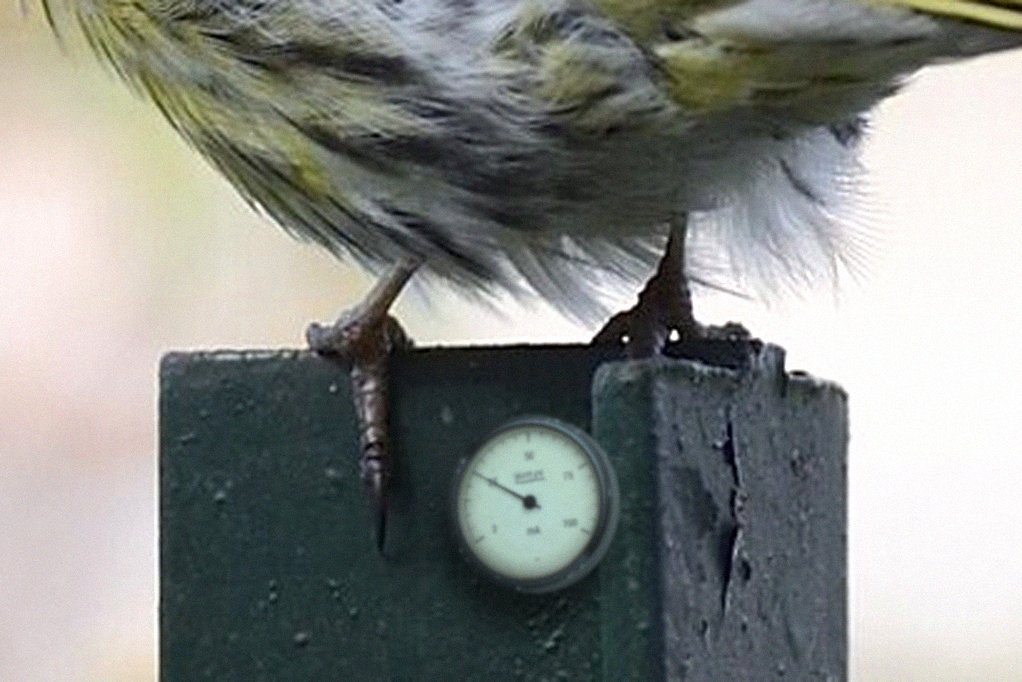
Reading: 25 (mA)
